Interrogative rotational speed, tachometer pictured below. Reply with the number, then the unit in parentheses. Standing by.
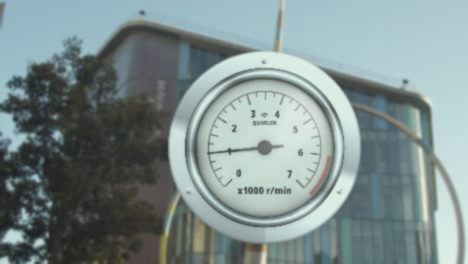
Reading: 1000 (rpm)
